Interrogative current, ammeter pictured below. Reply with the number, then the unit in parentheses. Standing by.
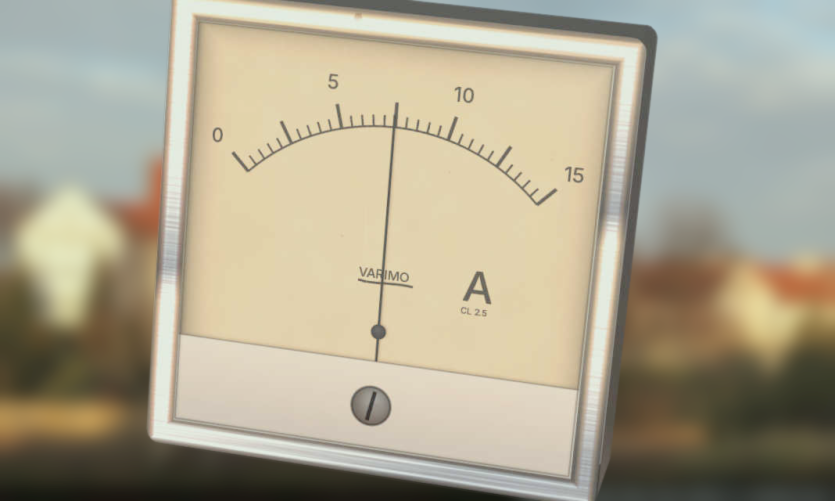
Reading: 7.5 (A)
